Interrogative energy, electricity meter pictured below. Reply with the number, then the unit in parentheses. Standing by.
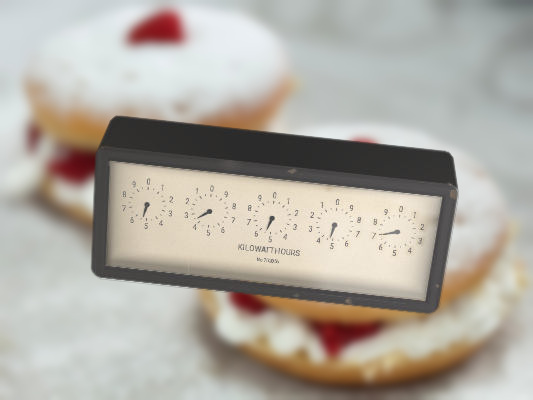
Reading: 53547 (kWh)
